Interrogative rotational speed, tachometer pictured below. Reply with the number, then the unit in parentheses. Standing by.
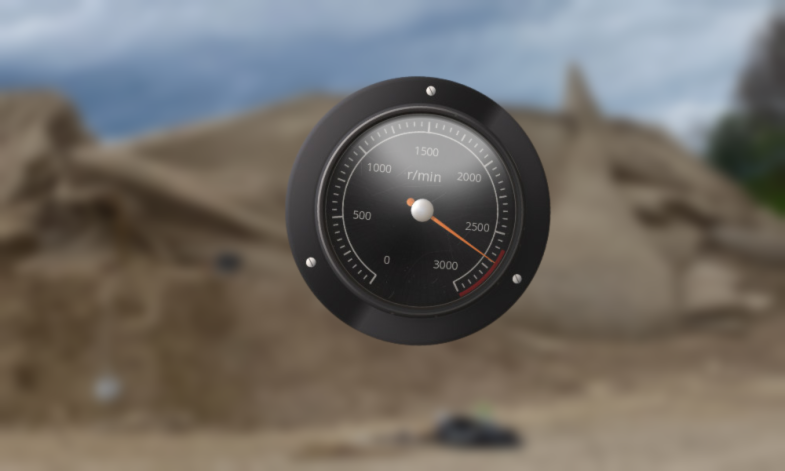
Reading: 2700 (rpm)
